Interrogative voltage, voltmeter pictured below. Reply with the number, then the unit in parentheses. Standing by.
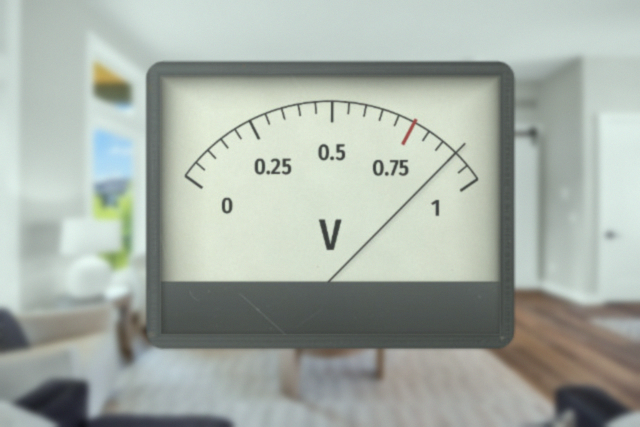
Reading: 0.9 (V)
